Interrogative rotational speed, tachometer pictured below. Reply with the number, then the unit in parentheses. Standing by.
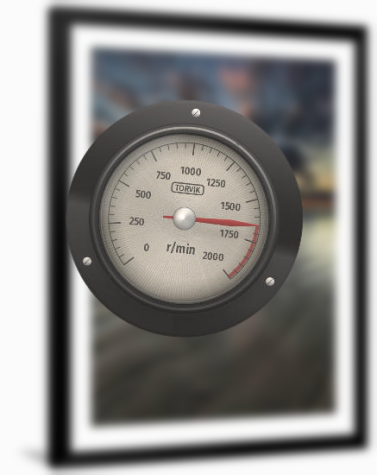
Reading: 1650 (rpm)
